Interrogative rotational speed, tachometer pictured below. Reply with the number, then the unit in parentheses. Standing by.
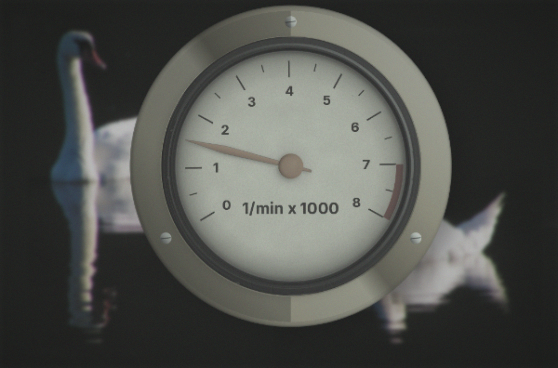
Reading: 1500 (rpm)
